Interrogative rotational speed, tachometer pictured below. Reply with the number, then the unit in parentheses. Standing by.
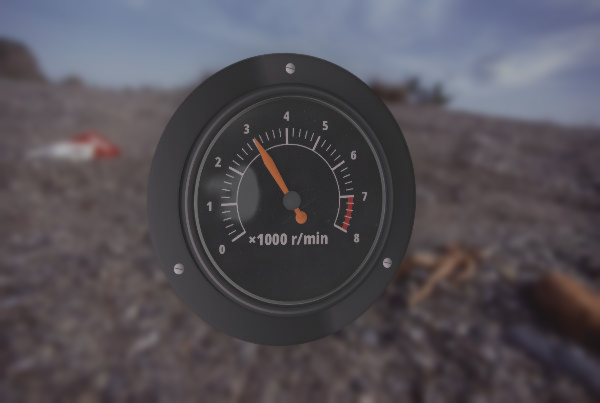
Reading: 3000 (rpm)
